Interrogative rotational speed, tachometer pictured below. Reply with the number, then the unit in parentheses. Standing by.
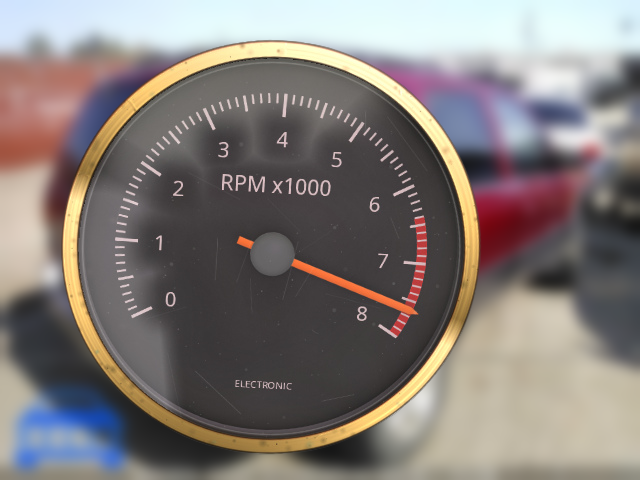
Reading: 7600 (rpm)
